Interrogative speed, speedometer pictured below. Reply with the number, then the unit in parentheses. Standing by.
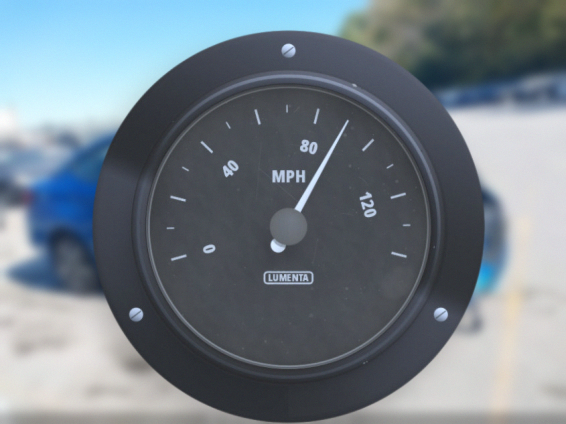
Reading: 90 (mph)
